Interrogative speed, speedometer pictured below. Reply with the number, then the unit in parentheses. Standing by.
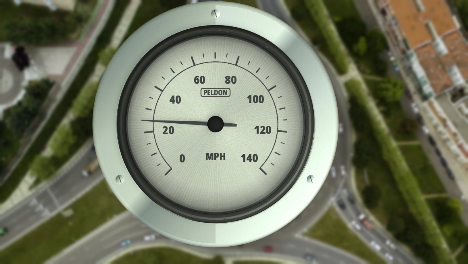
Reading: 25 (mph)
